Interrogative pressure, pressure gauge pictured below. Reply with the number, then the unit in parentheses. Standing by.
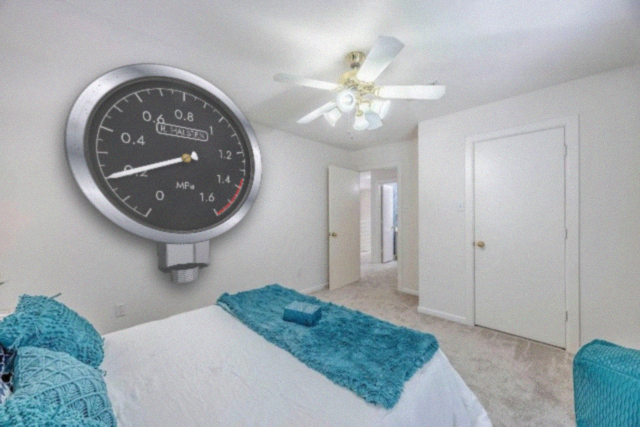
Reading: 0.2 (MPa)
